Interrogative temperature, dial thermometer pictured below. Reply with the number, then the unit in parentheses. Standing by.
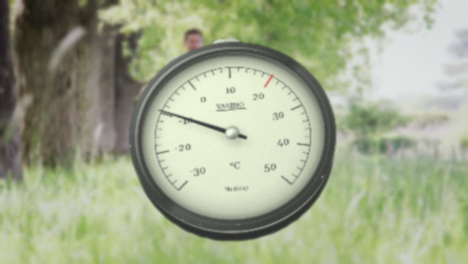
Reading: -10 (°C)
